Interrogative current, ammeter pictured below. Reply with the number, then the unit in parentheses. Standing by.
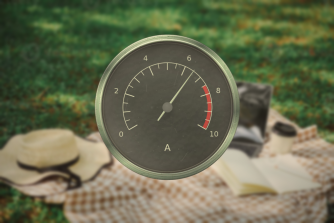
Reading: 6.5 (A)
